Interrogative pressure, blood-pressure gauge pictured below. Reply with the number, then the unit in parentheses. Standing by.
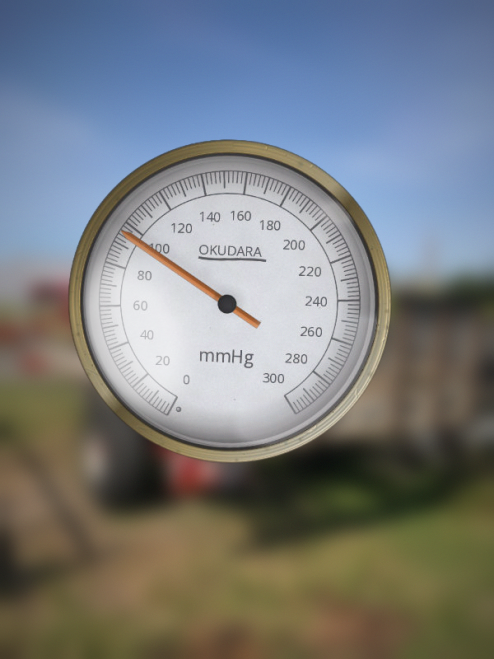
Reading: 96 (mmHg)
